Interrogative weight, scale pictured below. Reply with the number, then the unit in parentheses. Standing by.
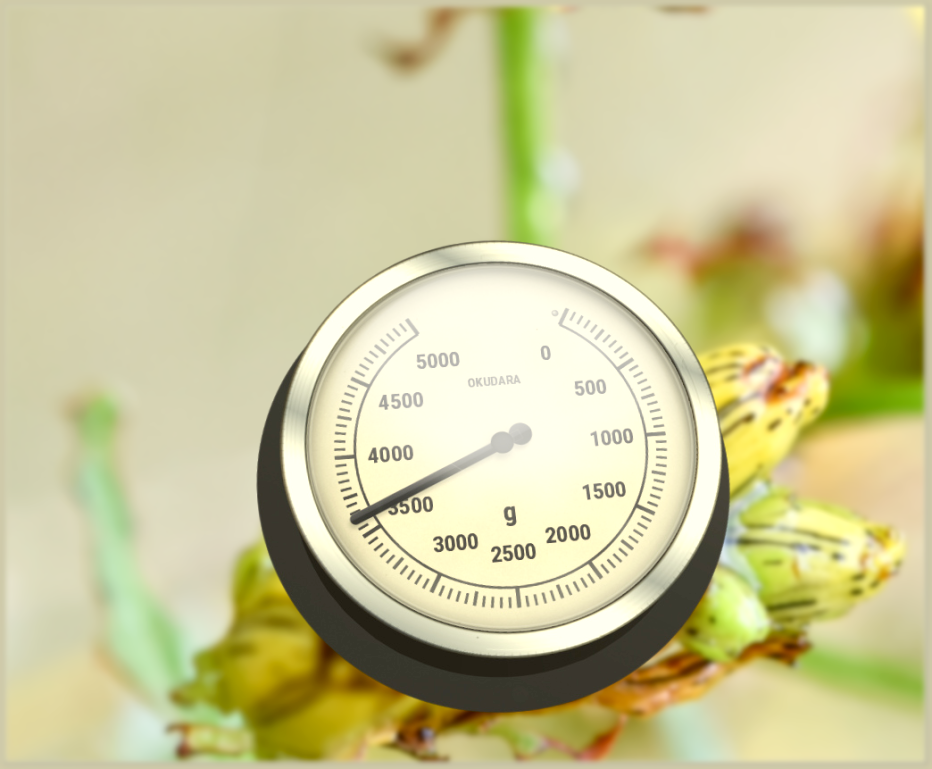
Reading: 3600 (g)
